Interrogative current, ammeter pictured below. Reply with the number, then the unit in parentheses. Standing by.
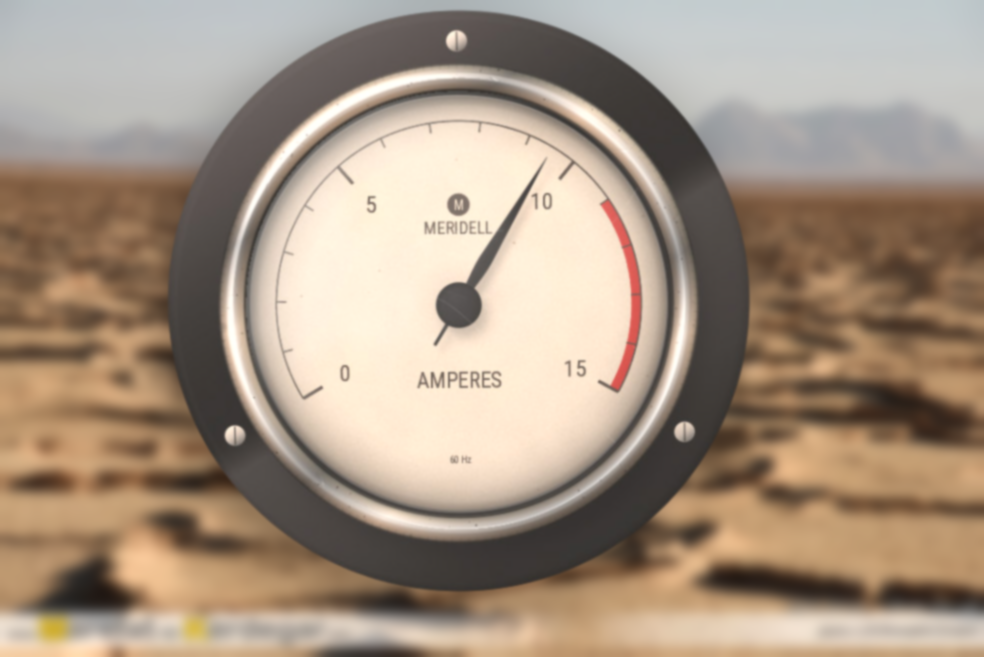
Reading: 9.5 (A)
